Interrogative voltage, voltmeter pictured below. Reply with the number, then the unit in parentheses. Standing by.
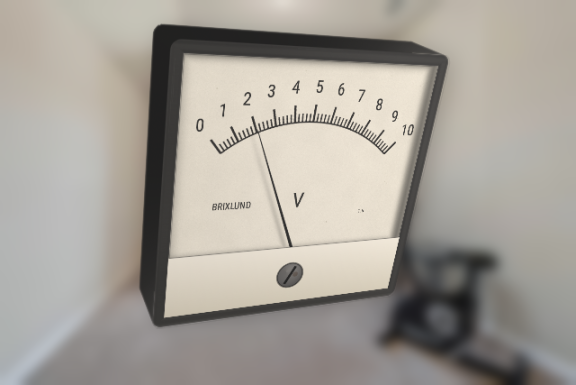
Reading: 2 (V)
